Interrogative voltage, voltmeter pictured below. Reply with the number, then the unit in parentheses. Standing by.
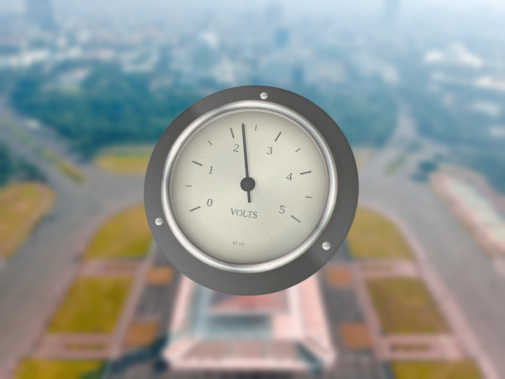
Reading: 2.25 (V)
